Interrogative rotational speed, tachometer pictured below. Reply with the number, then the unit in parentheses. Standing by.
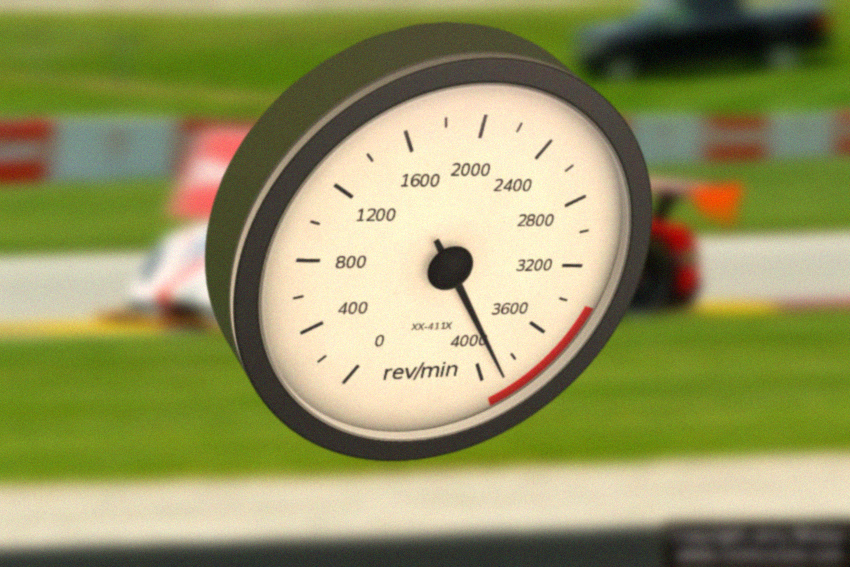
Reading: 3900 (rpm)
